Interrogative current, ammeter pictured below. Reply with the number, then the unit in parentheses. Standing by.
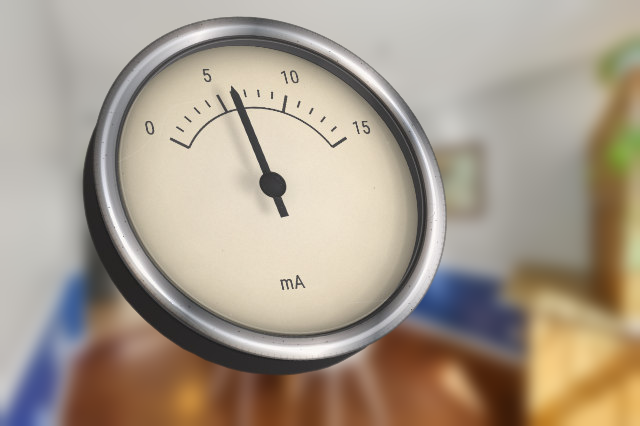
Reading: 6 (mA)
